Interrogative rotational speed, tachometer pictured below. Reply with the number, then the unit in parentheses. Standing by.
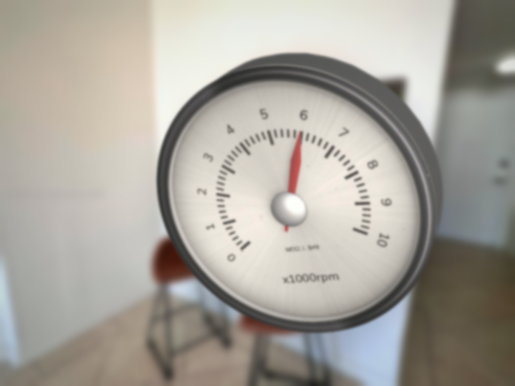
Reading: 6000 (rpm)
